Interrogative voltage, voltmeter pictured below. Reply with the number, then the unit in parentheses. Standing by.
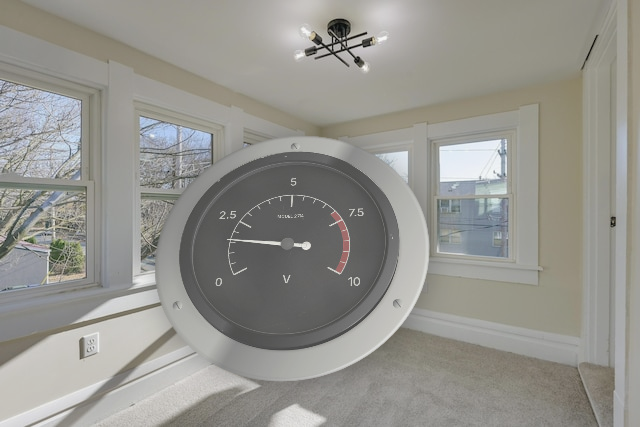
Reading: 1.5 (V)
